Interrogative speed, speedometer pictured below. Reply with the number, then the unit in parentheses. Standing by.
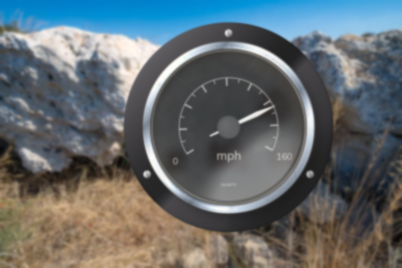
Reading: 125 (mph)
